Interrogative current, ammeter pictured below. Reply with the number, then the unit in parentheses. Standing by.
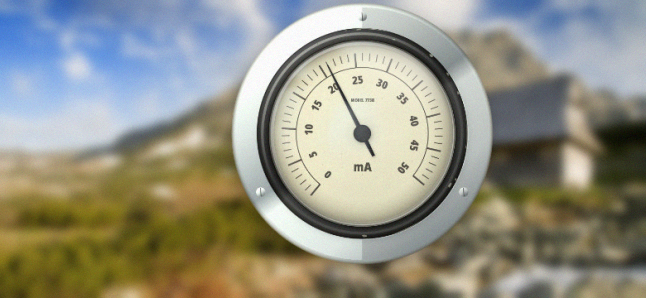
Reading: 21 (mA)
